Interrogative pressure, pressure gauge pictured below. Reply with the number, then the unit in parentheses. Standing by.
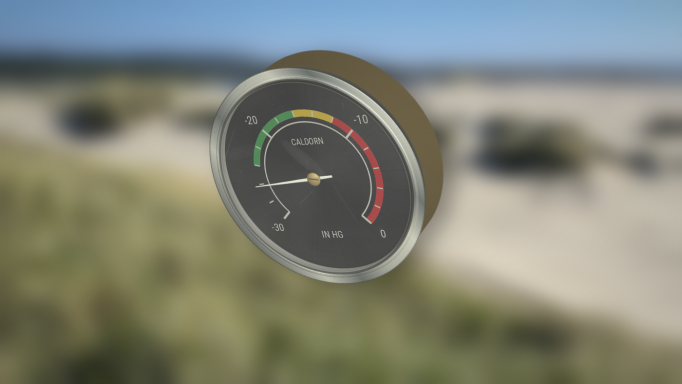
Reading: -26 (inHg)
